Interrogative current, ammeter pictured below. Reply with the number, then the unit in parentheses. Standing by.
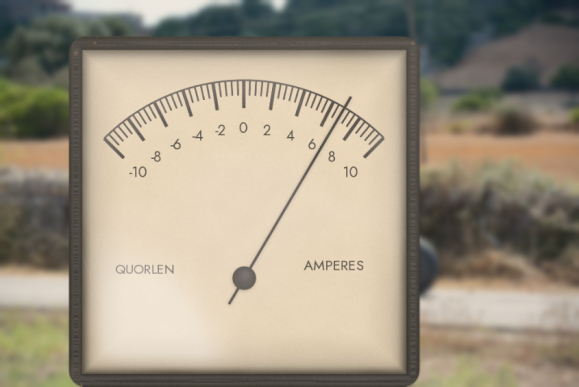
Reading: 6.8 (A)
